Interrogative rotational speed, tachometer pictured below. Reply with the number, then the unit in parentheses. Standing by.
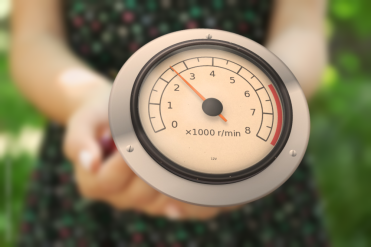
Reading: 2500 (rpm)
